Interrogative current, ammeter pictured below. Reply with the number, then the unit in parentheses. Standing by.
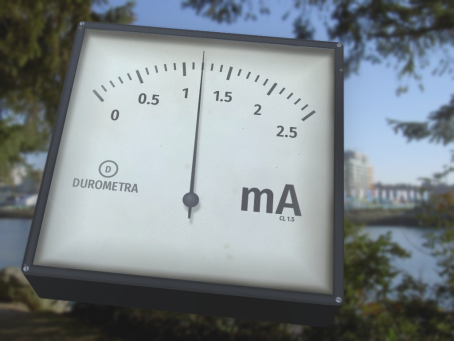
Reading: 1.2 (mA)
